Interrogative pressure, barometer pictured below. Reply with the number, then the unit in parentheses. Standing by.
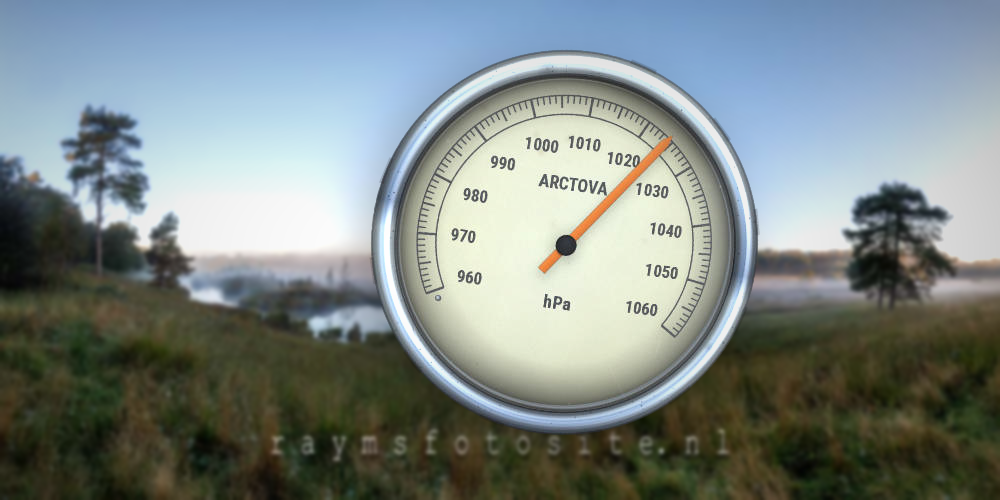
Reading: 1024 (hPa)
